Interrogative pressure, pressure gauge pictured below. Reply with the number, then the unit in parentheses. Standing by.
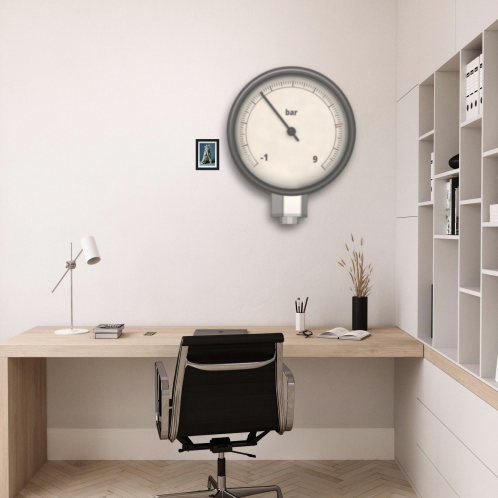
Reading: 2.5 (bar)
